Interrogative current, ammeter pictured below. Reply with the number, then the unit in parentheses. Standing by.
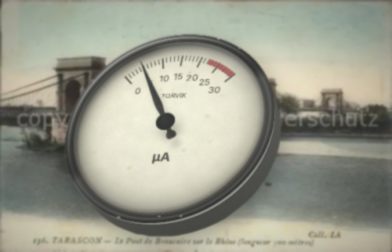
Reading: 5 (µA)
